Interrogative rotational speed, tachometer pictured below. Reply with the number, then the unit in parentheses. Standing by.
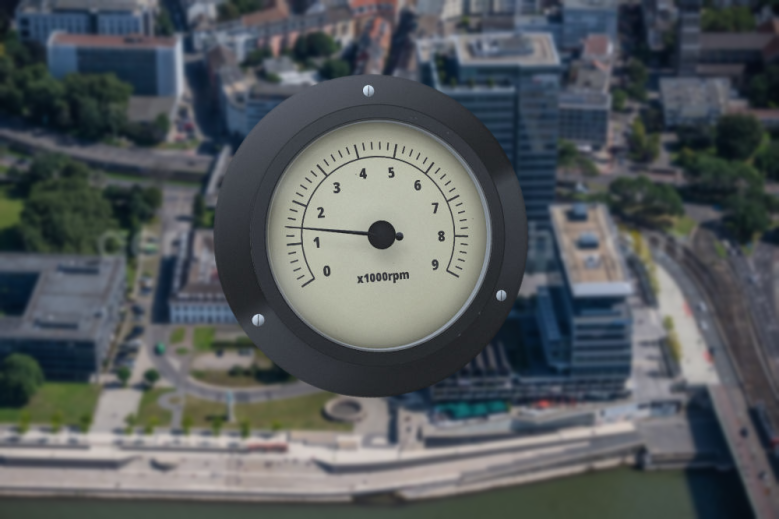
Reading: 1400 (rpm)
